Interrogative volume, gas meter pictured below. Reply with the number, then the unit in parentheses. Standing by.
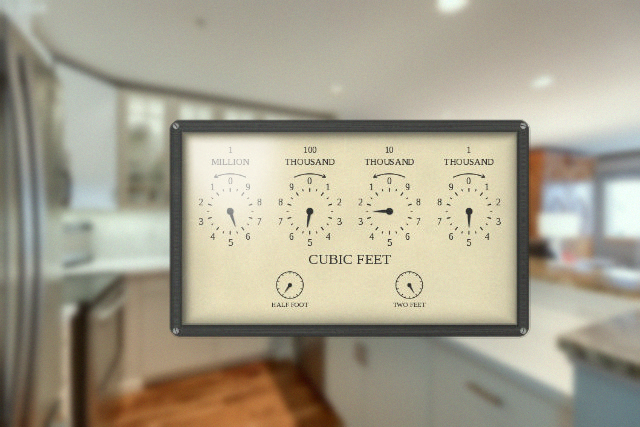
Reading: 552500 (ft³)
